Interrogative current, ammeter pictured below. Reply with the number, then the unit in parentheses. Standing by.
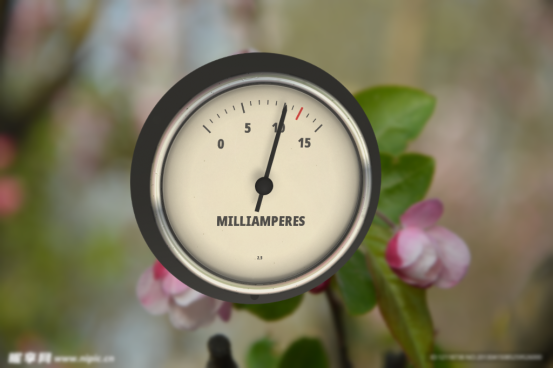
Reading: 10 (mA)
